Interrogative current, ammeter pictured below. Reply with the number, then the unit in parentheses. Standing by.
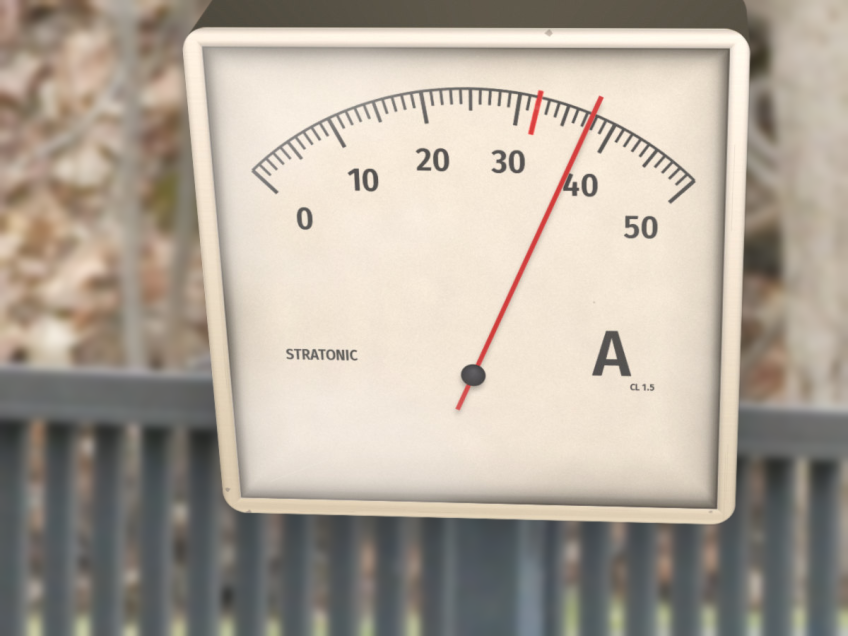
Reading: 37.5 (A)
